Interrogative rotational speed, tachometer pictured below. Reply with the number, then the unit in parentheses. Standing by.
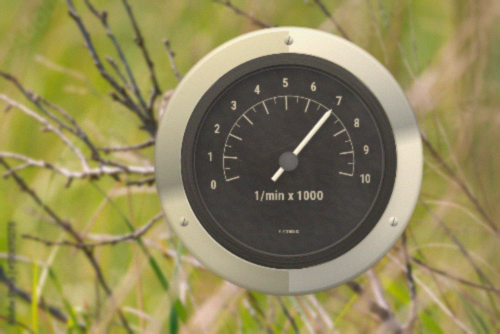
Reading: 7000 (rpm)
